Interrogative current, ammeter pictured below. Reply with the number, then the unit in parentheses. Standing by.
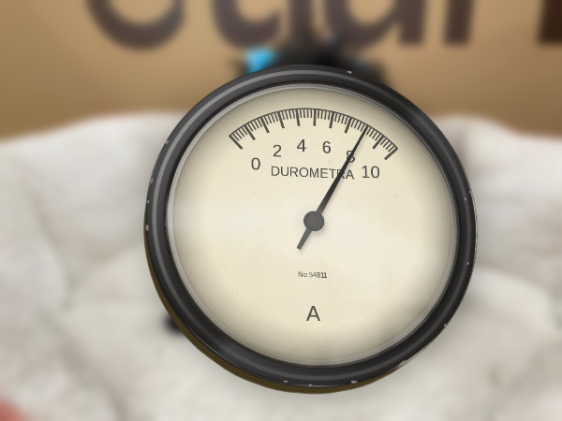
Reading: 8 (A)
